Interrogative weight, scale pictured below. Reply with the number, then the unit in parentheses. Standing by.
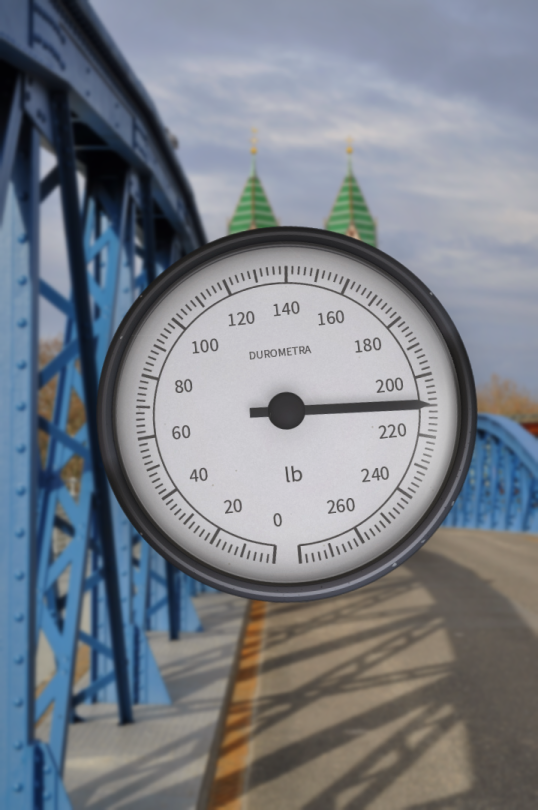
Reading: 210 (lb)
